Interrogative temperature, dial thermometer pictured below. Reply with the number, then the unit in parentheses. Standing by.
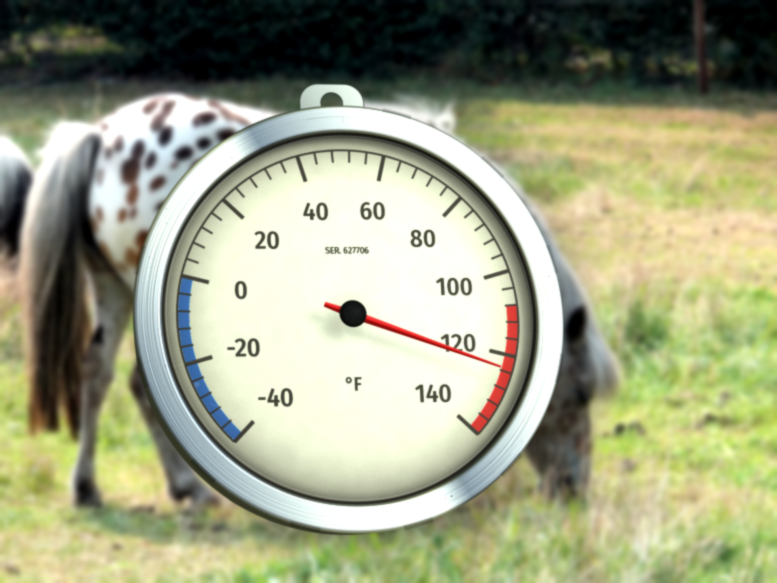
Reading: 124 (°F)
